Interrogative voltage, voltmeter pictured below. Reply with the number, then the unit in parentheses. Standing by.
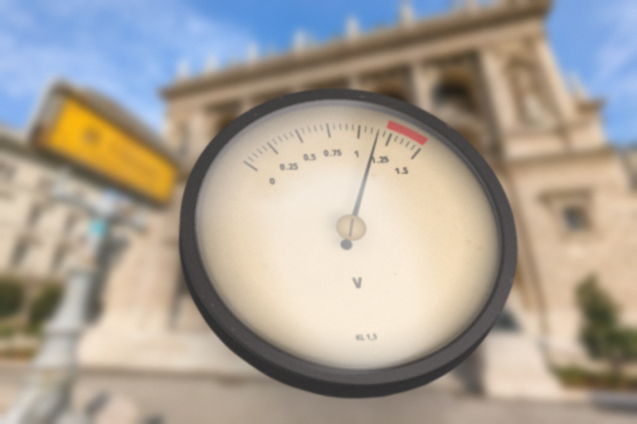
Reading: 1.15 (V)
